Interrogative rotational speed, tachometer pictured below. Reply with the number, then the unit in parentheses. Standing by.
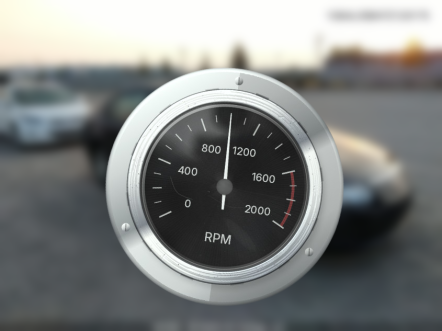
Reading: 1000 (rpm)
